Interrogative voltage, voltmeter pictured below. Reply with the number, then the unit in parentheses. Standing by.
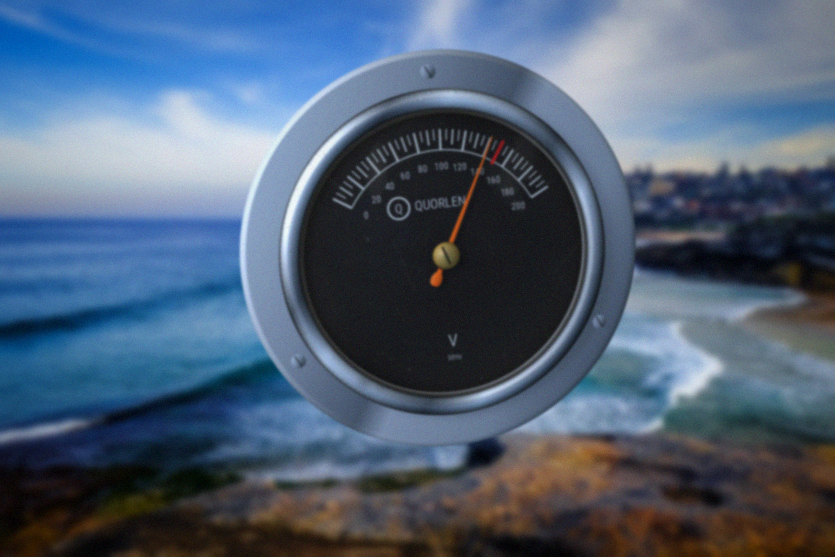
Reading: 140 (V)
